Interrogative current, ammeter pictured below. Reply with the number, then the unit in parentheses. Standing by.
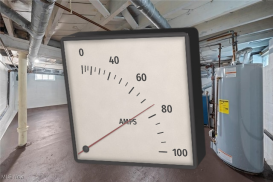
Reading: 75 (A)
